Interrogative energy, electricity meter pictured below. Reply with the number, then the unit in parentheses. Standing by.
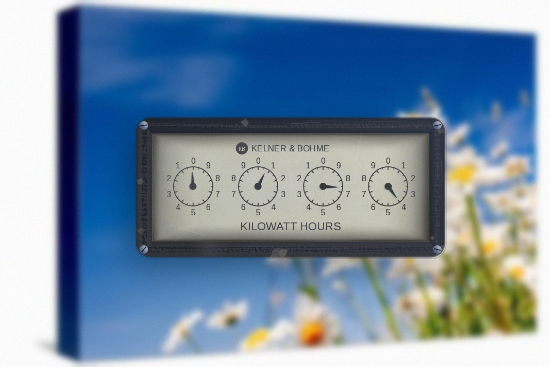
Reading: 74 (kWh)
